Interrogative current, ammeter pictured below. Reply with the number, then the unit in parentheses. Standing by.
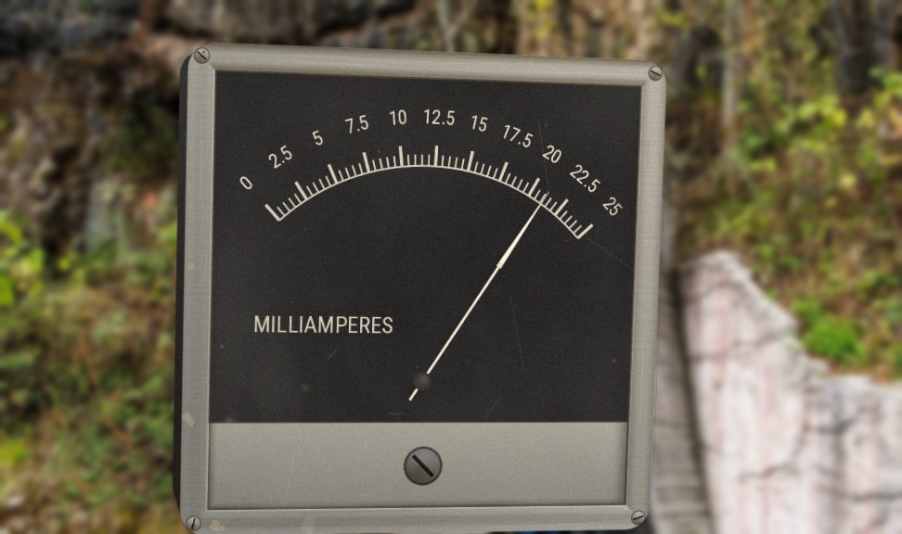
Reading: 21 (mA)
